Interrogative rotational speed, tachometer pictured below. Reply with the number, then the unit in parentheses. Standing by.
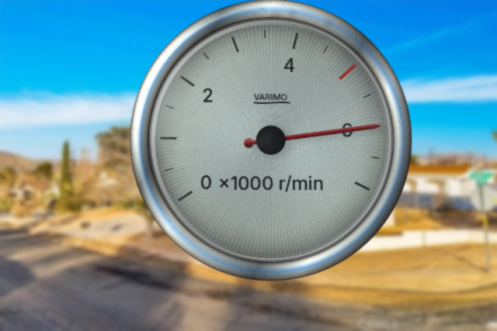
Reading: 6000 (rpm)
